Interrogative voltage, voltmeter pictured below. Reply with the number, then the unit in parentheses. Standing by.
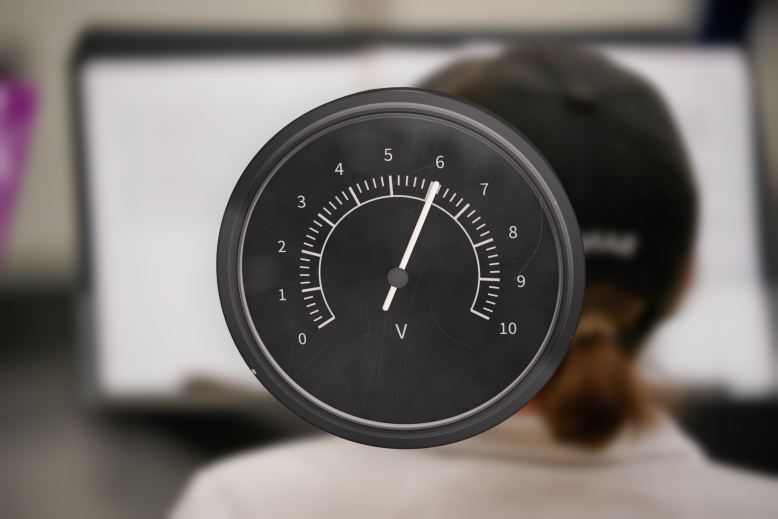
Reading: 6.1 (V)
